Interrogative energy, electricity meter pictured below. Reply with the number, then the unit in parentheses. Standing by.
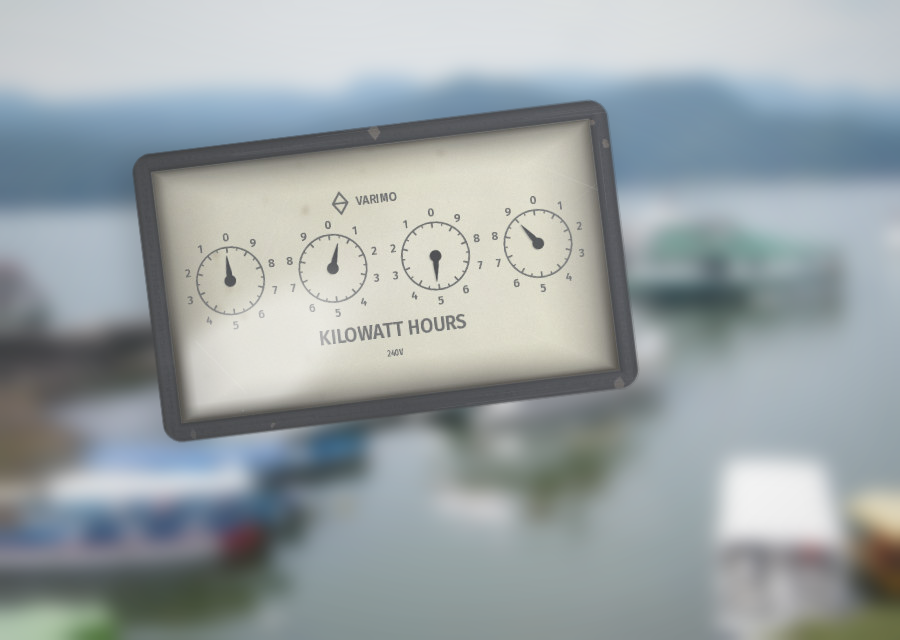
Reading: 49 (kWh)
